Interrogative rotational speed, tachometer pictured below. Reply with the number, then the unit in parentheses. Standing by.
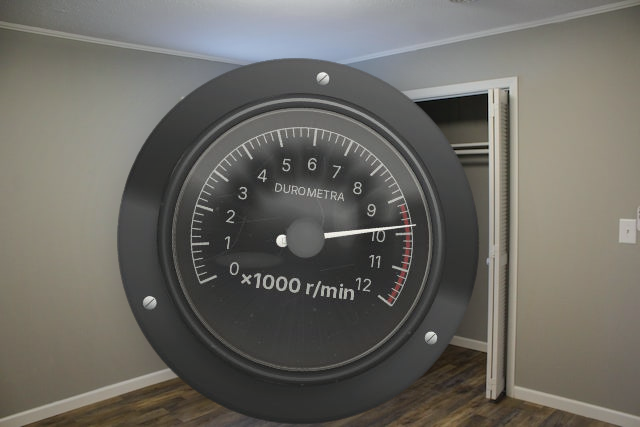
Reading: 9800 (rpm)
